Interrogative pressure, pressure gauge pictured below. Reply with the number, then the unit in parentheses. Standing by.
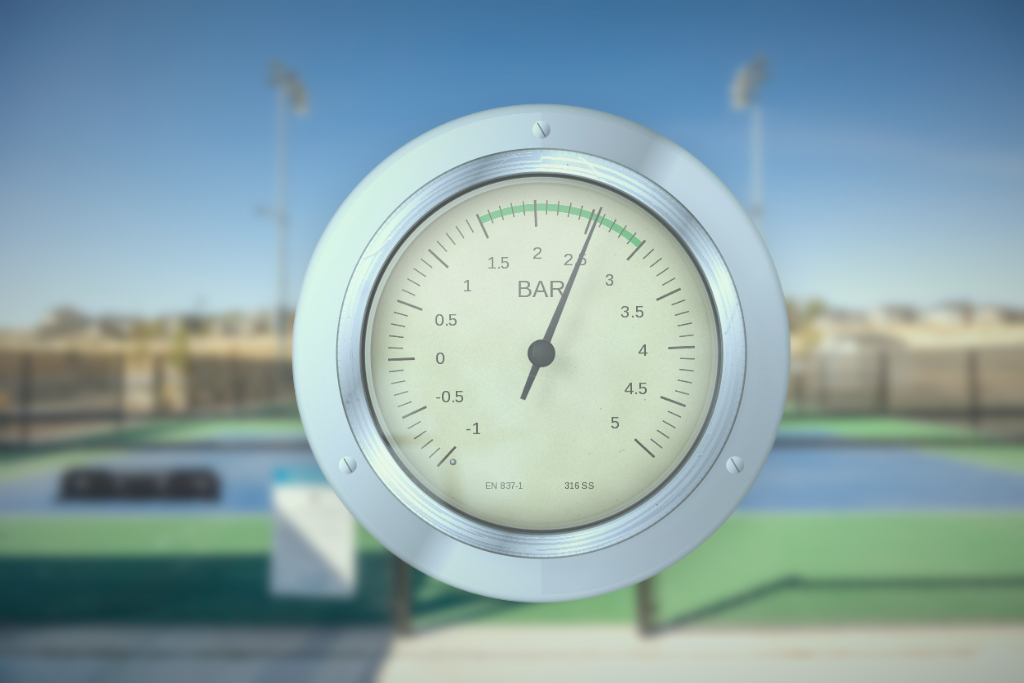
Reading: 2.55 (bar)
